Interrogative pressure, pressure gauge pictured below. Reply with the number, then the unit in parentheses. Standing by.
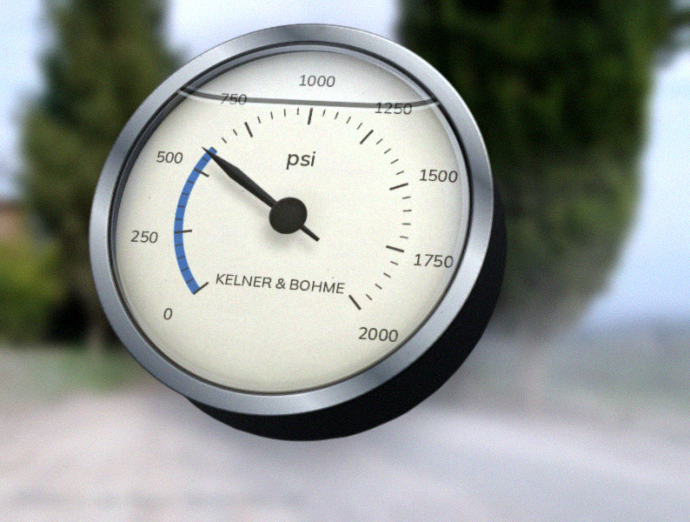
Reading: 575 (psi)
